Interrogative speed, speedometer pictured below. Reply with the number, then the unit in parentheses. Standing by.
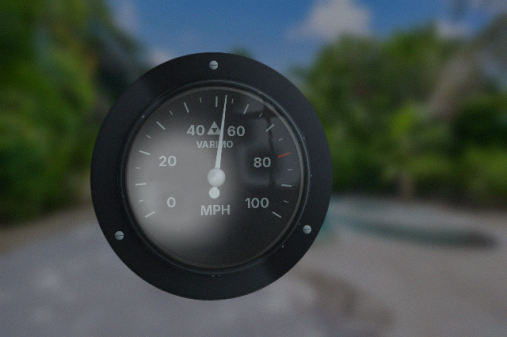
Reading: 52.5 (mph)
